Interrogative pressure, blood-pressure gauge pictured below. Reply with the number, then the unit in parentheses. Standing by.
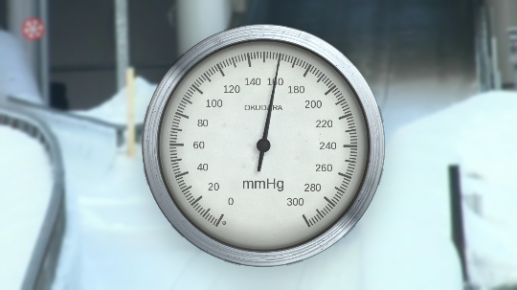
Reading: 160 (mmHg)
